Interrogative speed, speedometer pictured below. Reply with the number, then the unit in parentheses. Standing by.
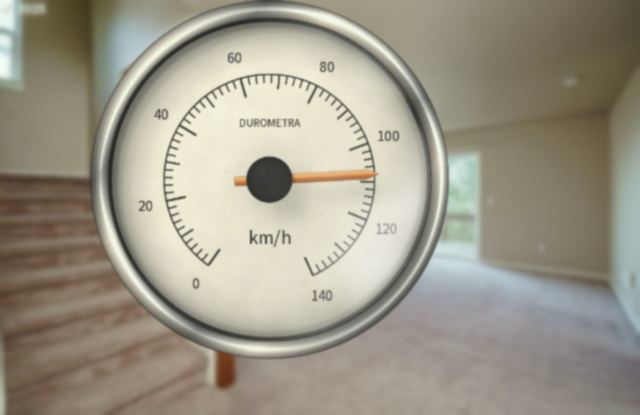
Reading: 108 (km/h)
